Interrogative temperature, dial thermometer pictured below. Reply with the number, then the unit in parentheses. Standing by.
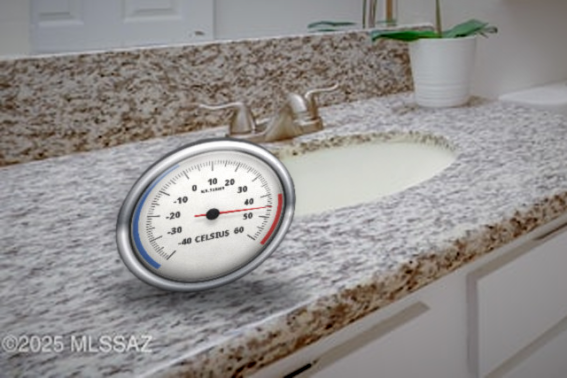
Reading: 45 (°C)
